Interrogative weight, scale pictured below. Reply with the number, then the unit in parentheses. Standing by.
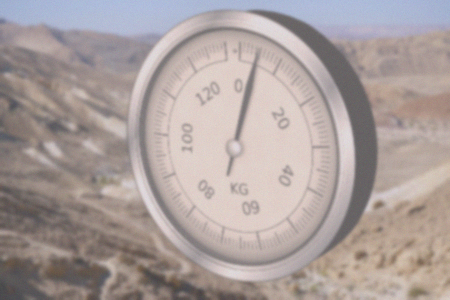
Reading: 5 (kg)
